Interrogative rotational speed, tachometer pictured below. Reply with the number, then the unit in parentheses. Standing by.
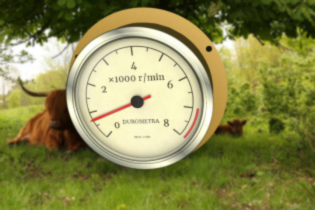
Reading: 750 (rpm)
